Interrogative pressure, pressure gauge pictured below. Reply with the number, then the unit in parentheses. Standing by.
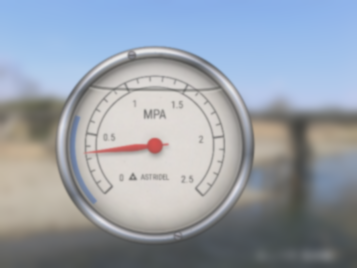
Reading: 0.35 (MPa)
